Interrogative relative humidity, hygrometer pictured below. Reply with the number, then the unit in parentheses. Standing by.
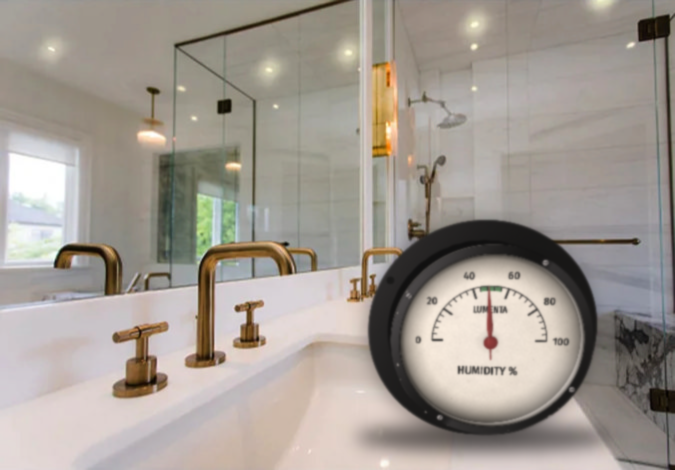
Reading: 48 (%)
